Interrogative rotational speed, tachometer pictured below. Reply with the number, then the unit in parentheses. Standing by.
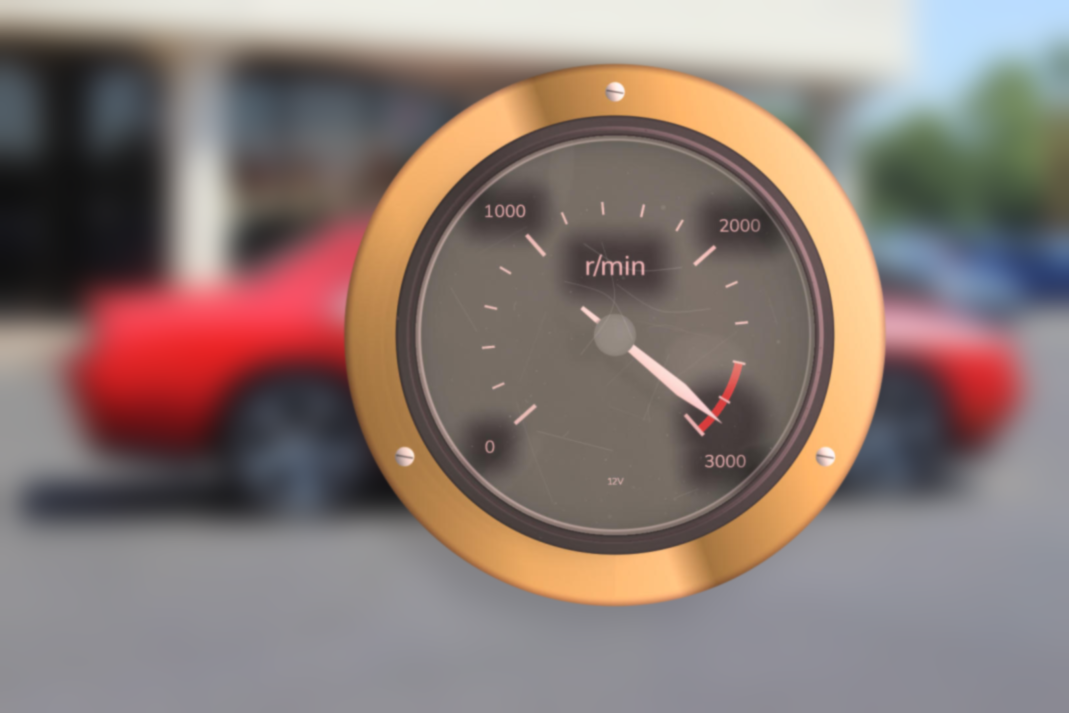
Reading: 2900 (rpm)
